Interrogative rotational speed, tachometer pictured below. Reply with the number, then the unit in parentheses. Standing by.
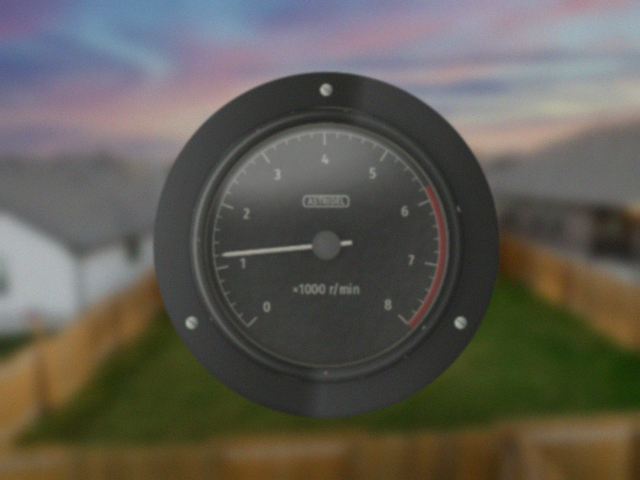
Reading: 1200 (rpm)
